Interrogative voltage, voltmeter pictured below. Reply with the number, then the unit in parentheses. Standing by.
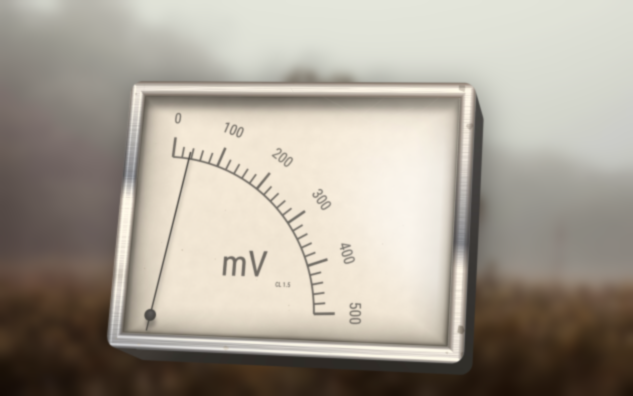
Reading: 40 (mV)
